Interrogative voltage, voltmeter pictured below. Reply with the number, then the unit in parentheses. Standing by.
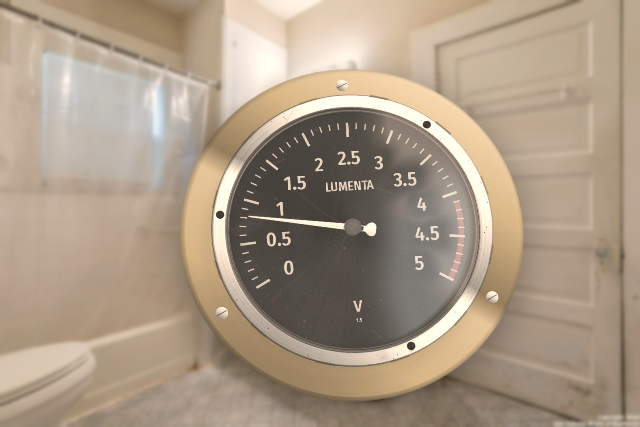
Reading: 0.8 (V)
